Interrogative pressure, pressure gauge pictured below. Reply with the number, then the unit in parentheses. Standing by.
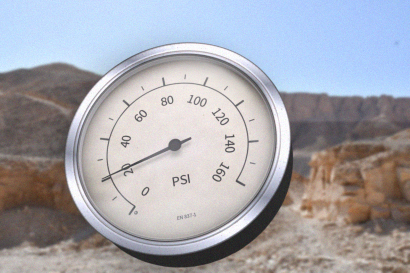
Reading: 20 (psi)
